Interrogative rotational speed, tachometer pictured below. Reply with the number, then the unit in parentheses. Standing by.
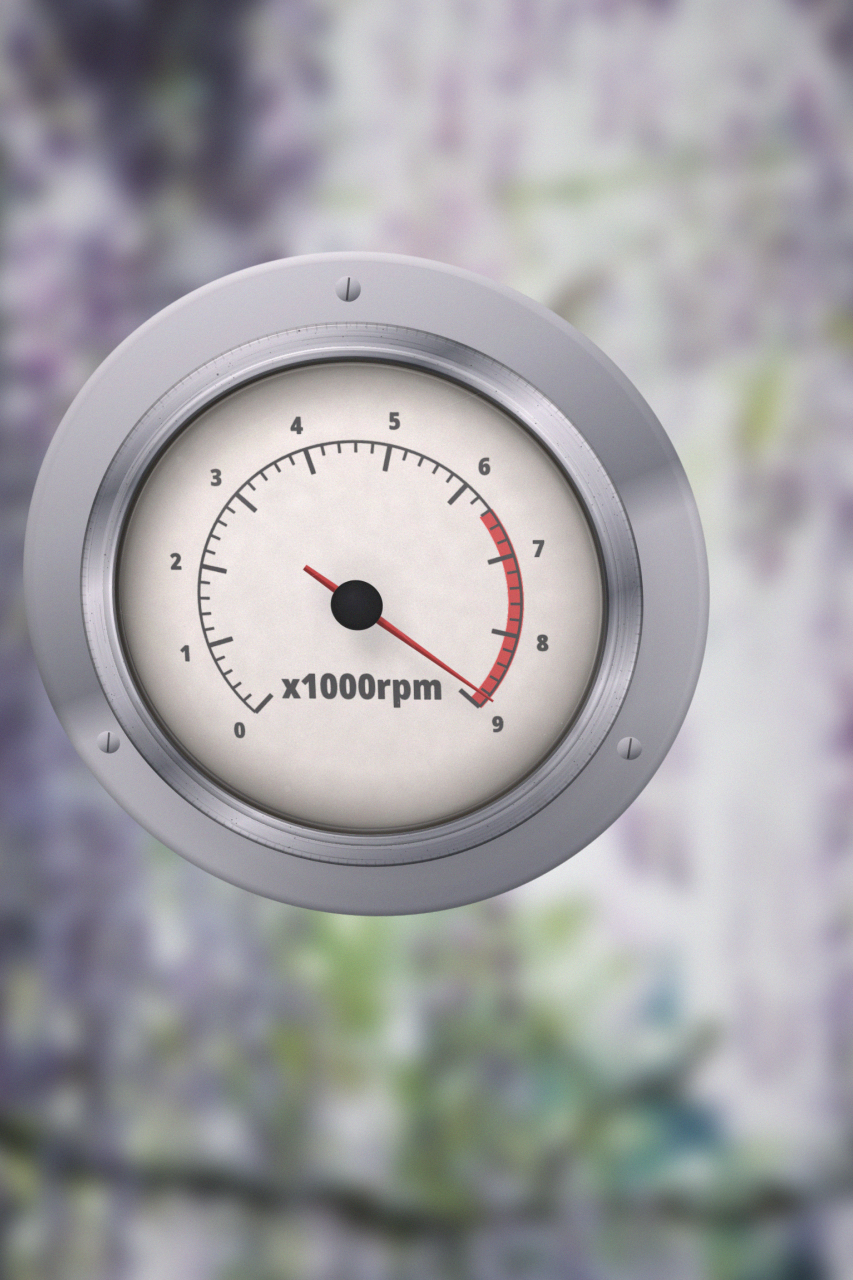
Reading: 8800 (rpm)
